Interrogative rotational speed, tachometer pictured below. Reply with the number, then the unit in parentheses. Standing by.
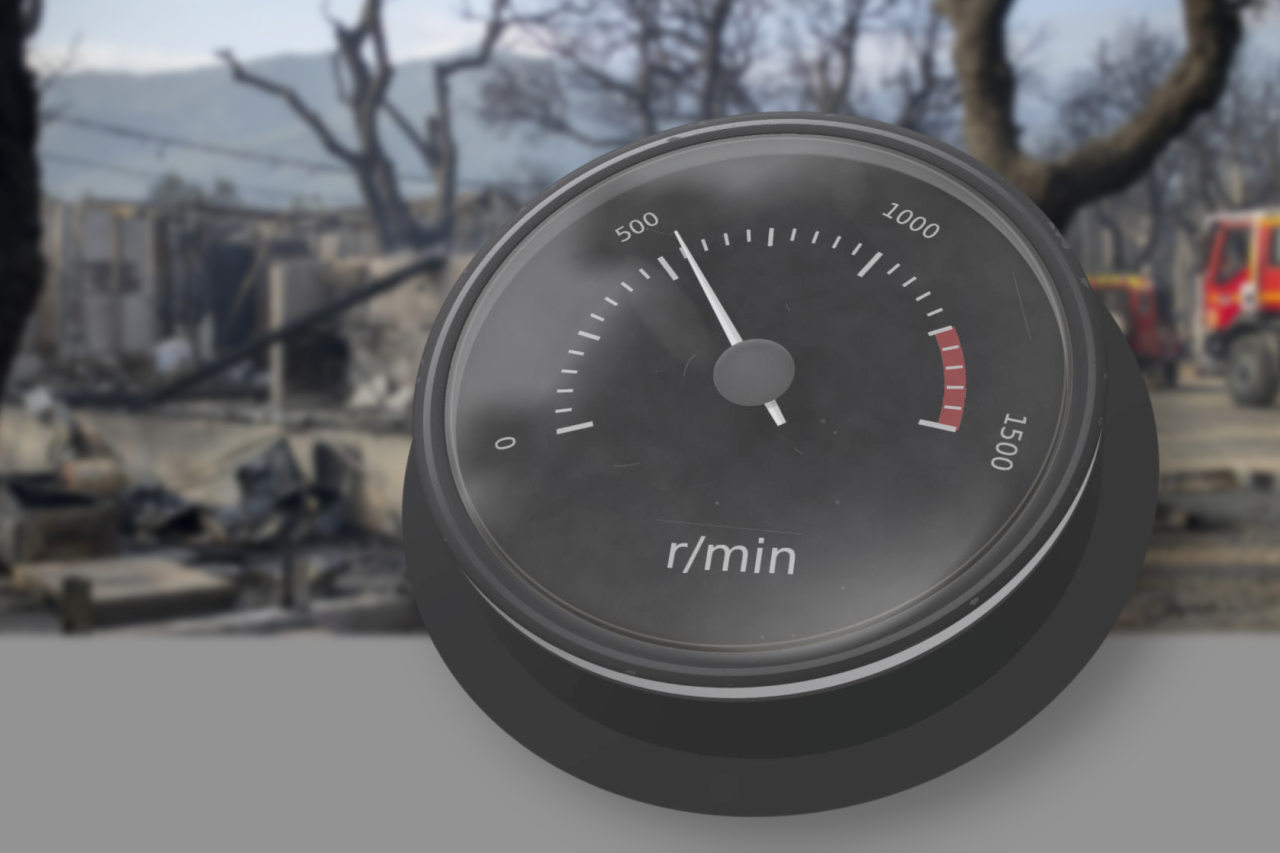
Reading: 550 (rpm)
